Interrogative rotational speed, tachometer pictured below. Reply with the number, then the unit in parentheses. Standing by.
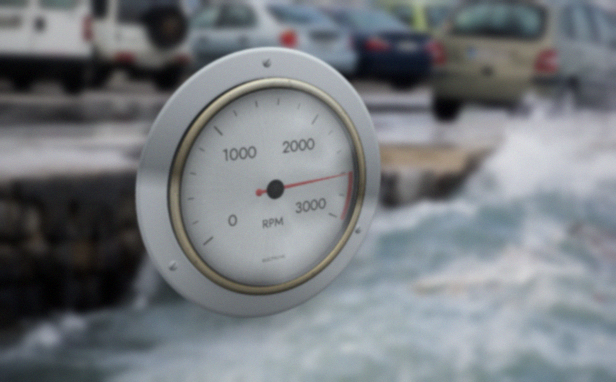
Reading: 2600 (rpm)
